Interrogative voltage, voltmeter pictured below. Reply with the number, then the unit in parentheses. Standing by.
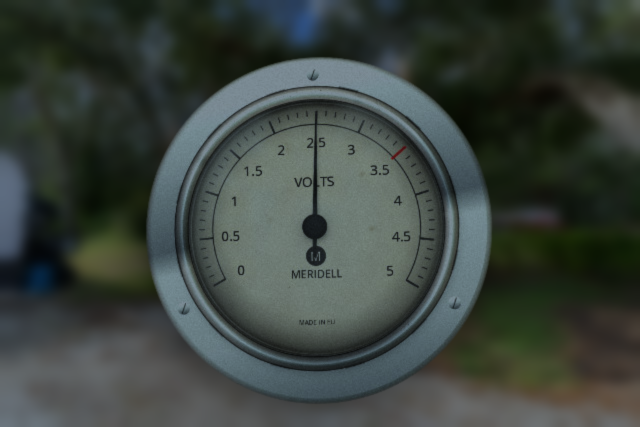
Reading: 2.5 (V)
